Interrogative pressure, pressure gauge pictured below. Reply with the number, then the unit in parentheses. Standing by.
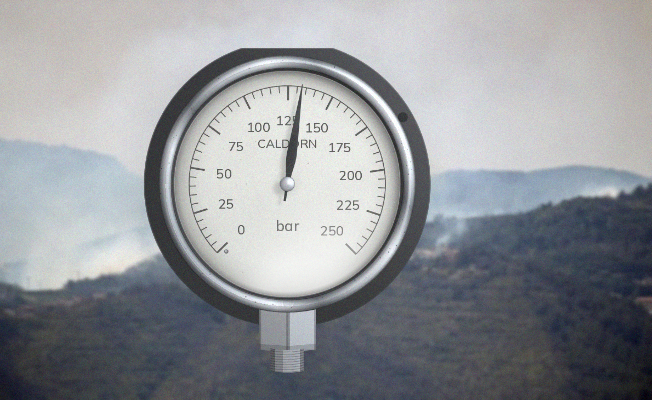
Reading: 132.5 (bar)
